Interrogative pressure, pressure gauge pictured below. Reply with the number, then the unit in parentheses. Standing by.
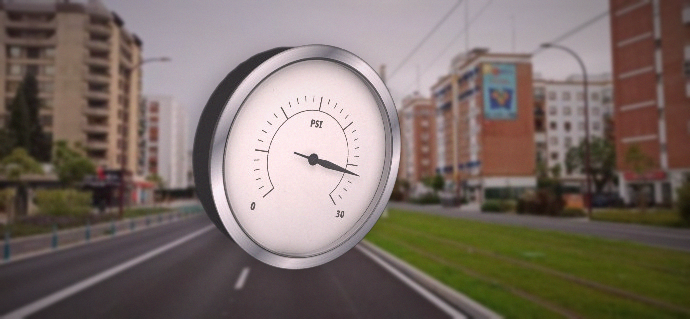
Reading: 26 (psi)
